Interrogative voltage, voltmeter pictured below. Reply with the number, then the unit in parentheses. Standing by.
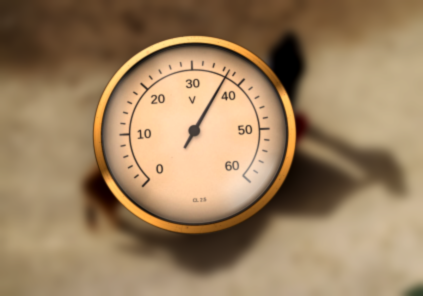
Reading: 37 (V)
